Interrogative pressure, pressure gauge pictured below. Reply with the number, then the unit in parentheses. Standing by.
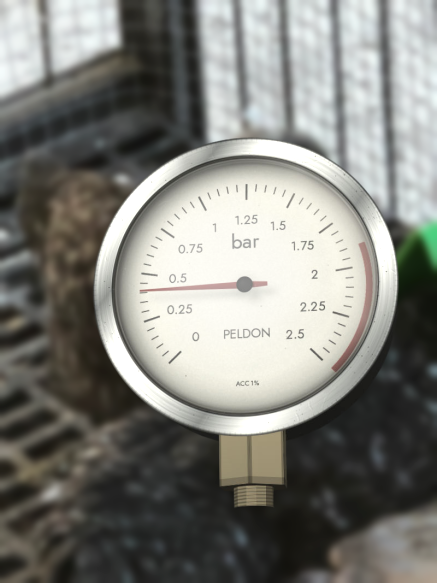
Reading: 0.4 (bar)
